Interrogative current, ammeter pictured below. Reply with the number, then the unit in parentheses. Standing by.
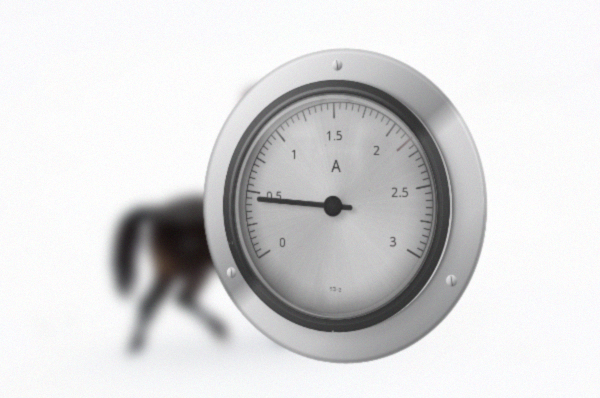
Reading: 0.45 (A)
